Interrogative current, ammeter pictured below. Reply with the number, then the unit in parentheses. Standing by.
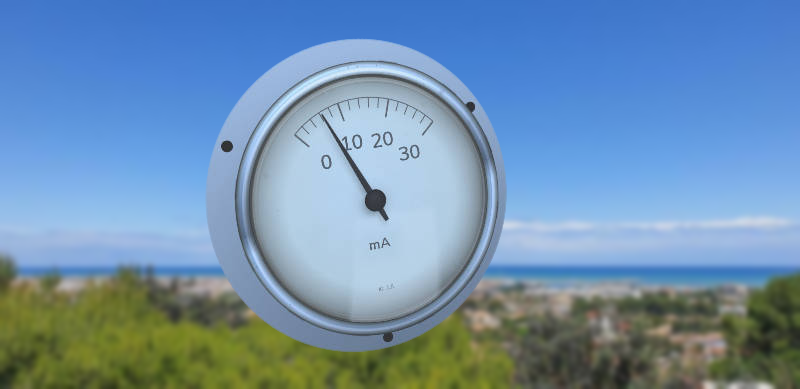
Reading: 6 (mA)
